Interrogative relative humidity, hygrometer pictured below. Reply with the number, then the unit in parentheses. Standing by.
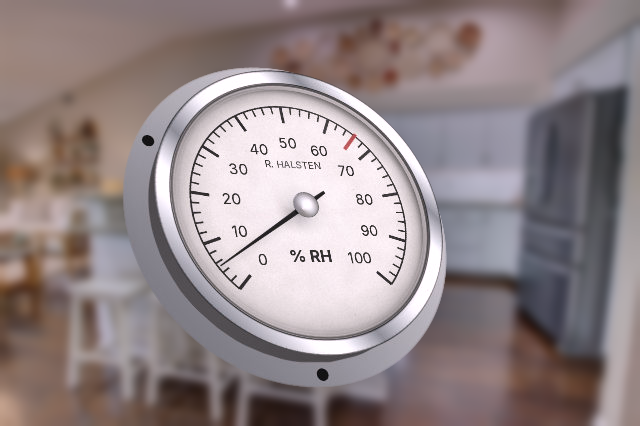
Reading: 5 (%)
